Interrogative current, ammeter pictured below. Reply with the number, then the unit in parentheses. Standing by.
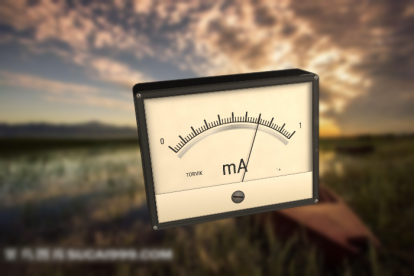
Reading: 0.7 (mA)
